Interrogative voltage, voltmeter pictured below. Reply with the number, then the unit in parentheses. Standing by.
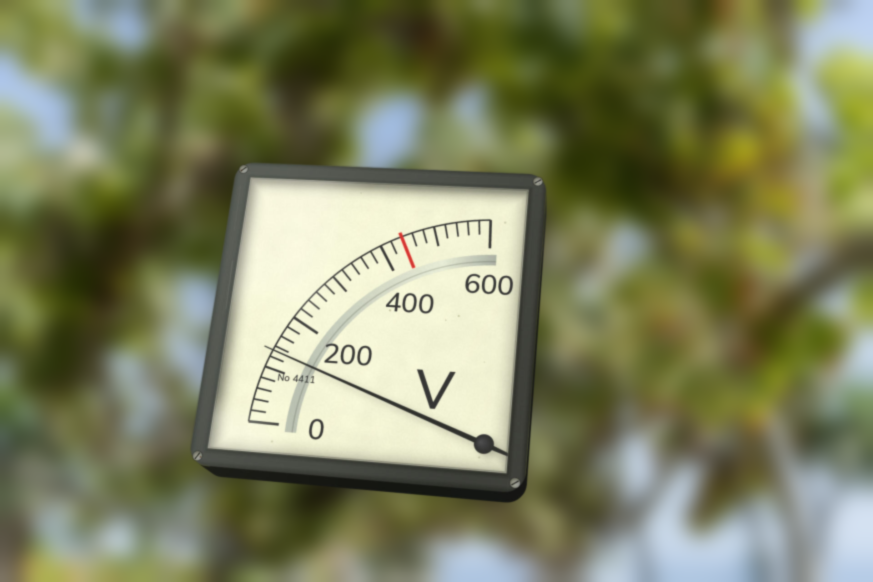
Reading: 130 (V)
